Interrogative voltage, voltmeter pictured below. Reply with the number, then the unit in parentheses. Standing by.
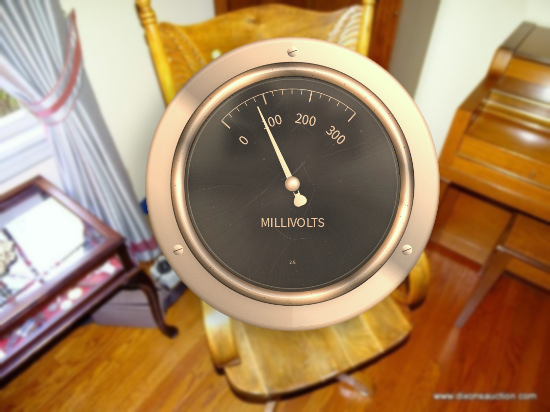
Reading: 80 (mV)
